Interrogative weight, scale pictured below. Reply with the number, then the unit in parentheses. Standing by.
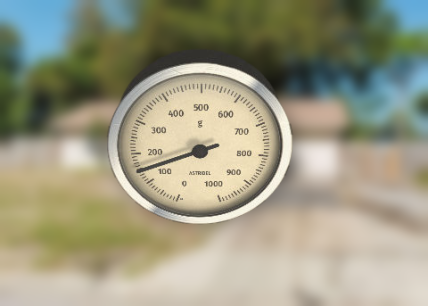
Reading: 150 (g)
